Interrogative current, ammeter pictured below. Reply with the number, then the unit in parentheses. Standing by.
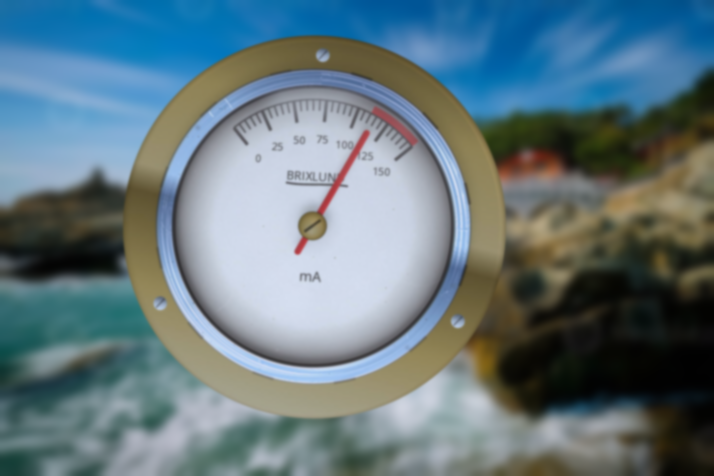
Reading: 115 (mA)
